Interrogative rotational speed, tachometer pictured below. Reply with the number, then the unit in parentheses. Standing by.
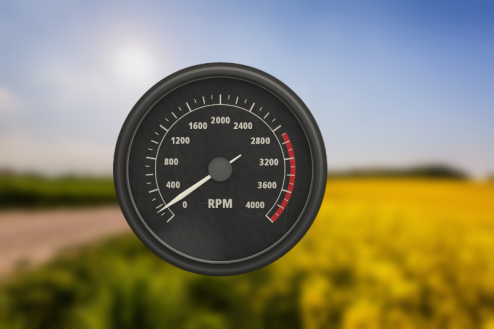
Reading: 150 (rpm)
